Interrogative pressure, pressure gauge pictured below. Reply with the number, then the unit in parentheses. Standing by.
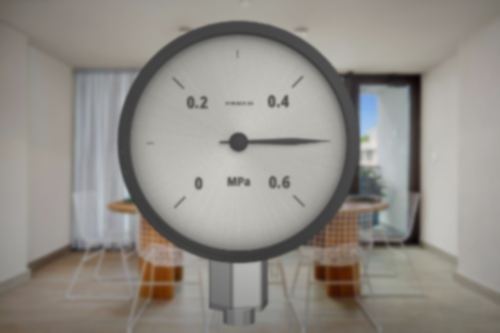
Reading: 0.5 (MPa)
